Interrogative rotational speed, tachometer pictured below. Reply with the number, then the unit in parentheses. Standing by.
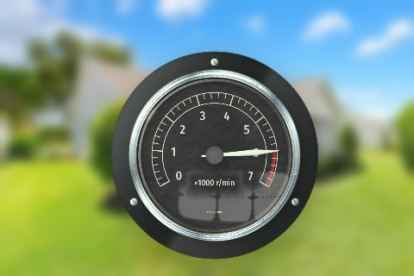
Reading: 6000 (rpm)
